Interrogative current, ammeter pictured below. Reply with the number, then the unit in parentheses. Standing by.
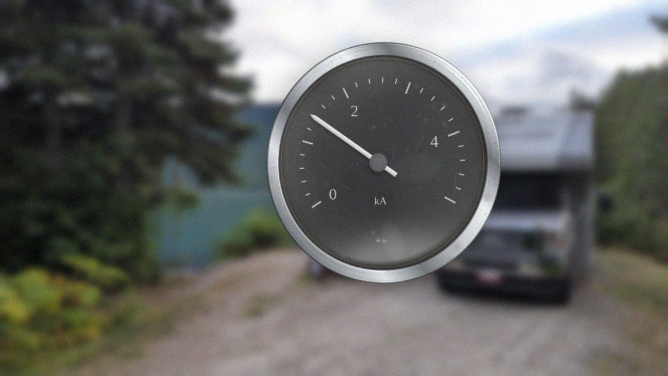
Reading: 1.4 (kA)
